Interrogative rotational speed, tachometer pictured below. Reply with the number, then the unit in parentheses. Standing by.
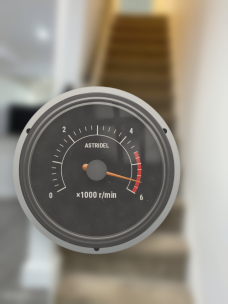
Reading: 5600 (rpm)
